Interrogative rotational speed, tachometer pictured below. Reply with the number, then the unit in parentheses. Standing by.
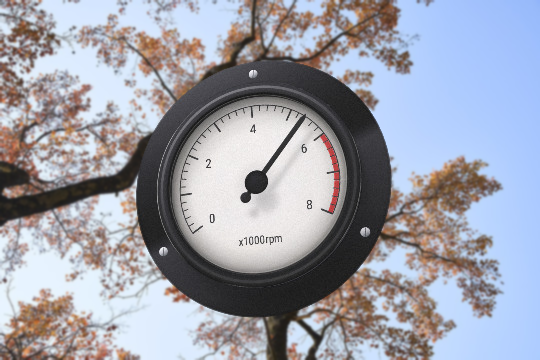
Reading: 5400 (rpm)
